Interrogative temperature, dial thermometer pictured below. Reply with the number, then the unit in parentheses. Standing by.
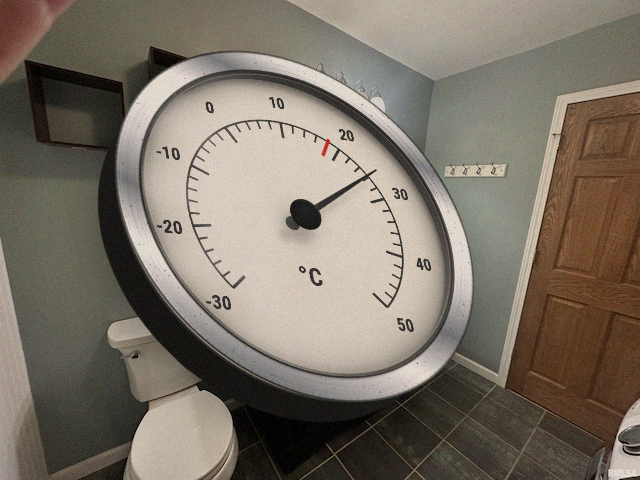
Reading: 26 (°C)
